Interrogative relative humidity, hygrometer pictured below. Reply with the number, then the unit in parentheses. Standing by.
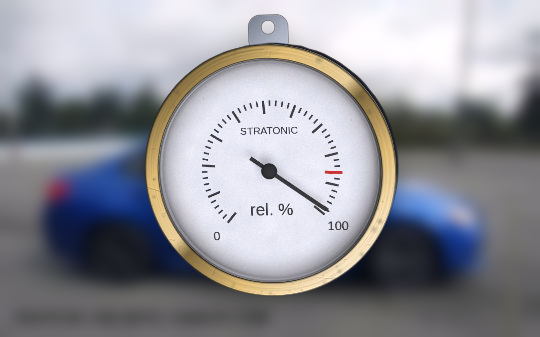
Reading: 98 (%)
